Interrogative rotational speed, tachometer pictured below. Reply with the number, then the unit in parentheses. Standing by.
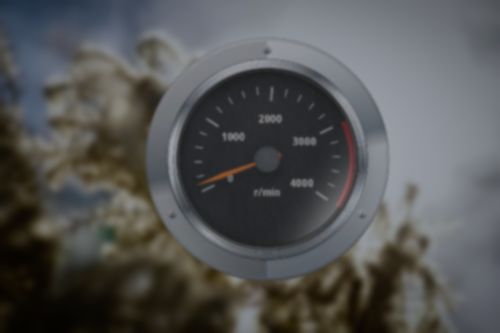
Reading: 100 (rpm)
